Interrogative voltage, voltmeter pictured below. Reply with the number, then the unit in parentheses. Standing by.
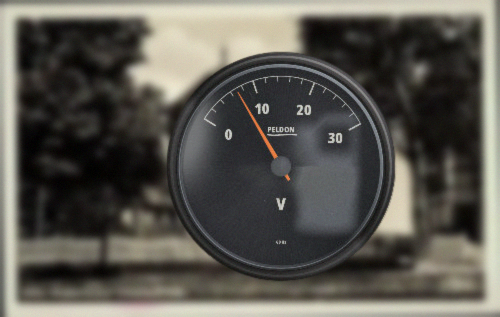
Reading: 7 (V)
